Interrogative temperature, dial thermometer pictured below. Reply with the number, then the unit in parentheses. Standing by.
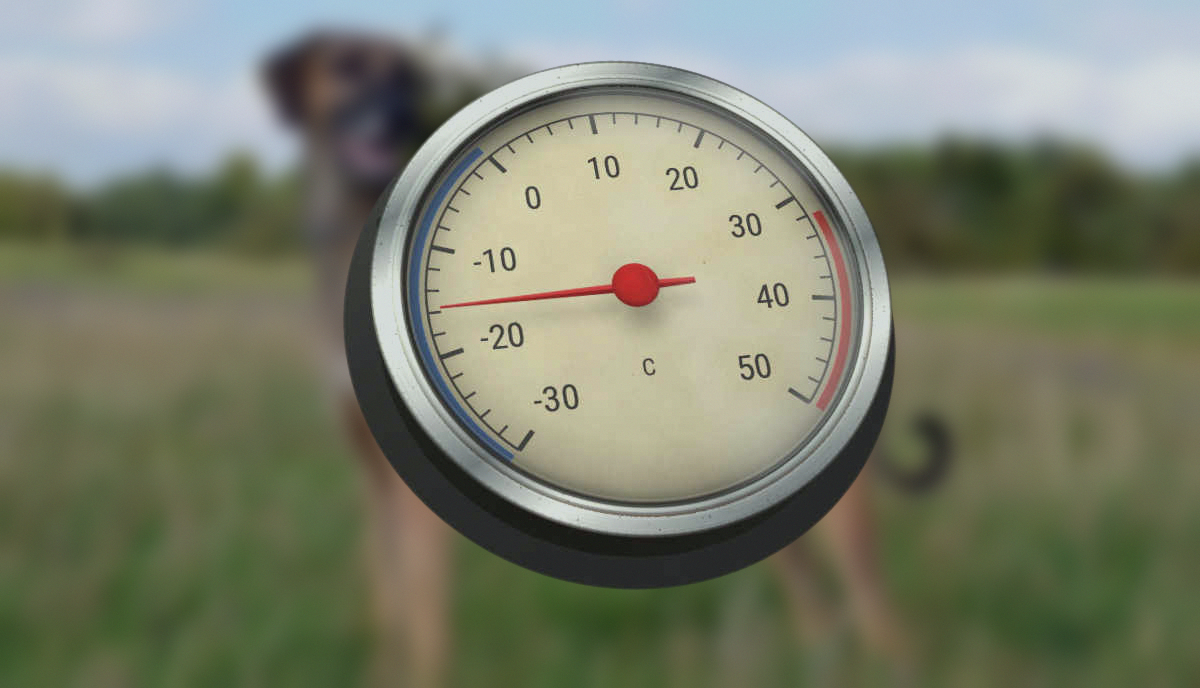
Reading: -16 (°C)
